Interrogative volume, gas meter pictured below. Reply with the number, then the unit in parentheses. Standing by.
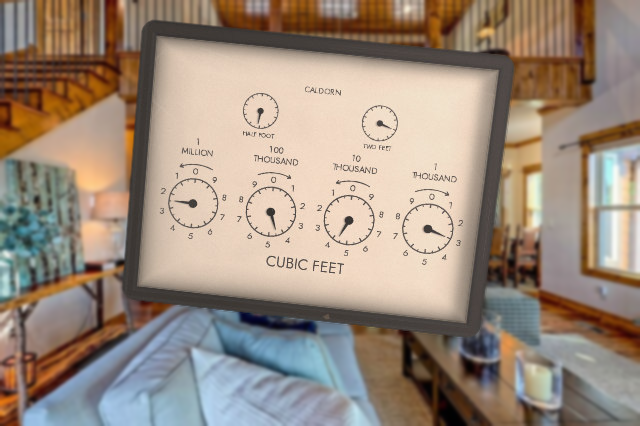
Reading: 244300 (ft³)
